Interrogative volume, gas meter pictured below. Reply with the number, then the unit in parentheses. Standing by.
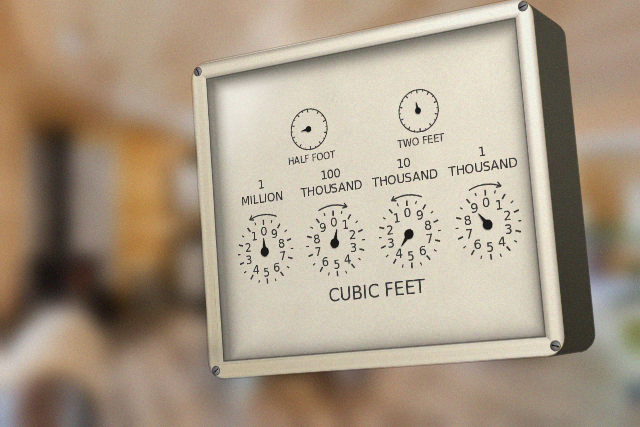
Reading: 3900 (ft³)
